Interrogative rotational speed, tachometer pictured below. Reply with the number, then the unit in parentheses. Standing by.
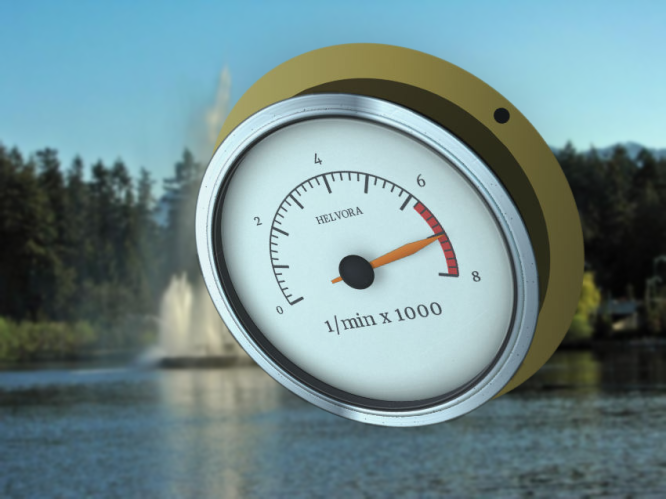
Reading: 7000 (rpm)
